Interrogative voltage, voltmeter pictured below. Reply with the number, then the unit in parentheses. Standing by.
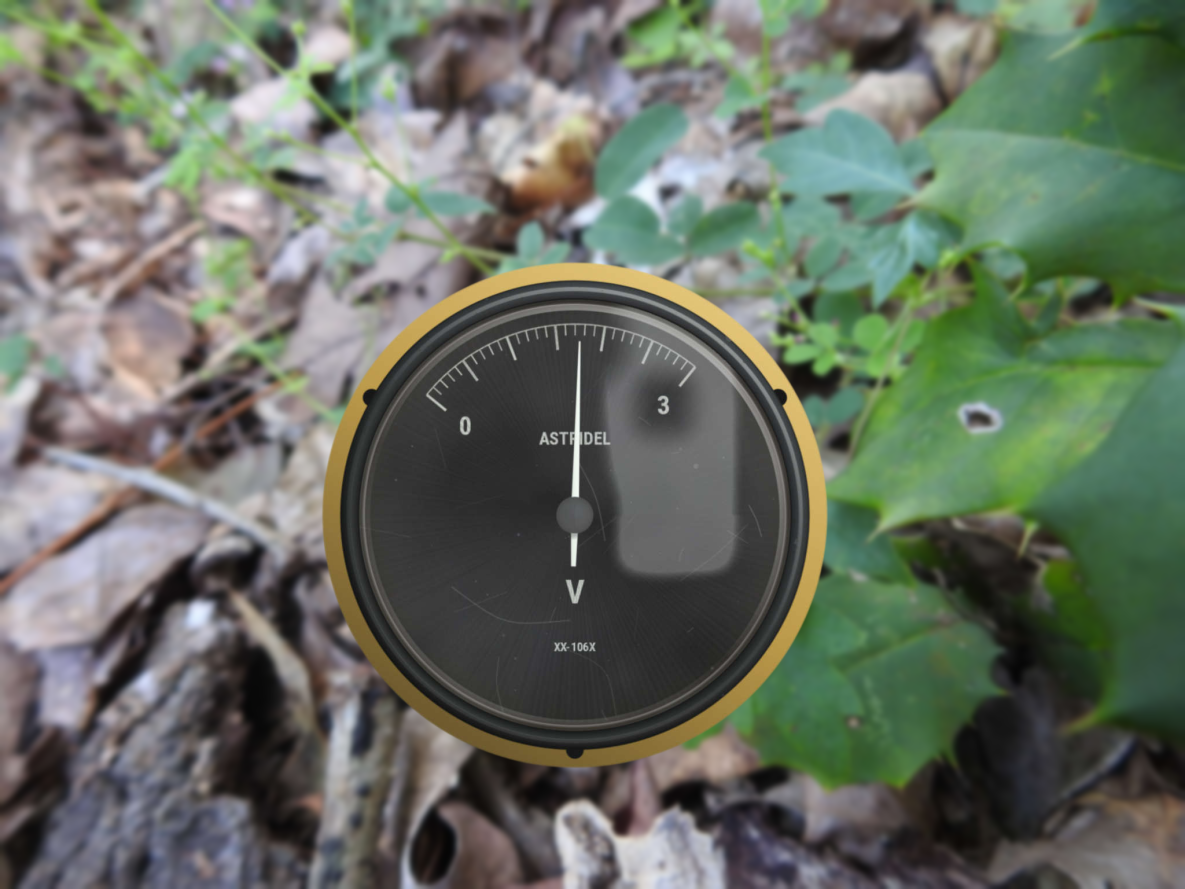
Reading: 1.75 (V)
